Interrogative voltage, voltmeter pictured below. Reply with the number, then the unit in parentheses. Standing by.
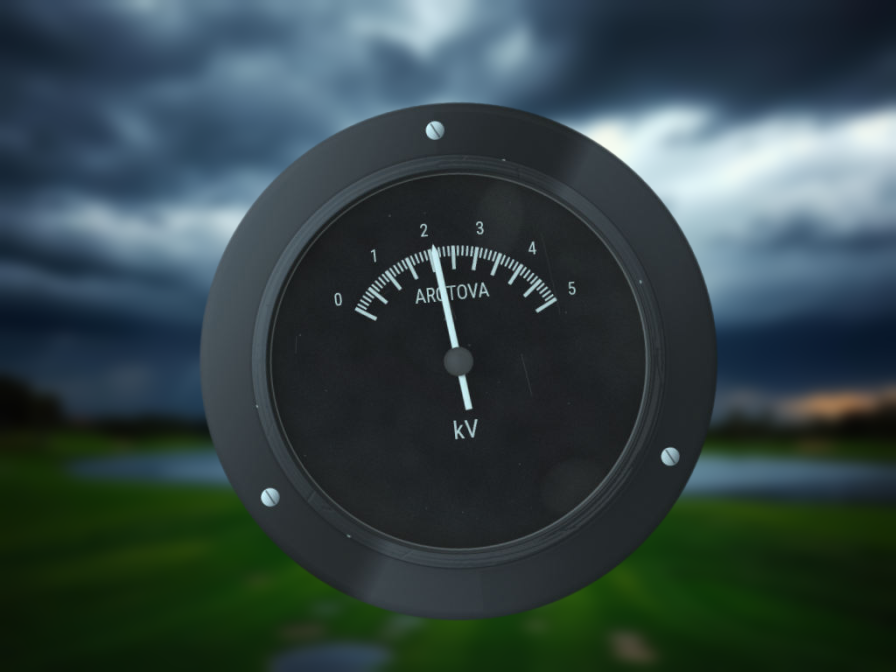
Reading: 2.1 (kV)
